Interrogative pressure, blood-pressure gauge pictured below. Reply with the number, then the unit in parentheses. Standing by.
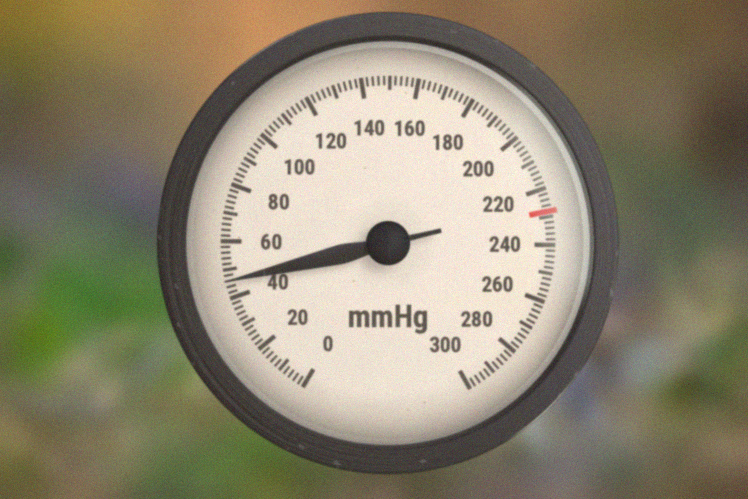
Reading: 46 (mmHg)
